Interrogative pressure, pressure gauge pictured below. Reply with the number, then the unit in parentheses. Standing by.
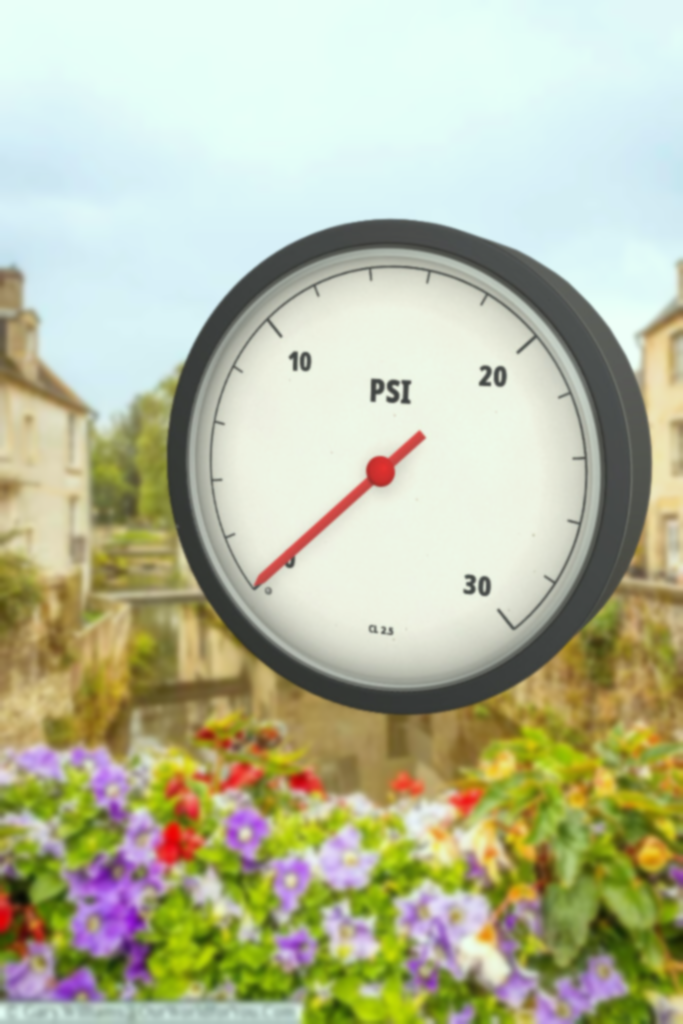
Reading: 0 (psi)
